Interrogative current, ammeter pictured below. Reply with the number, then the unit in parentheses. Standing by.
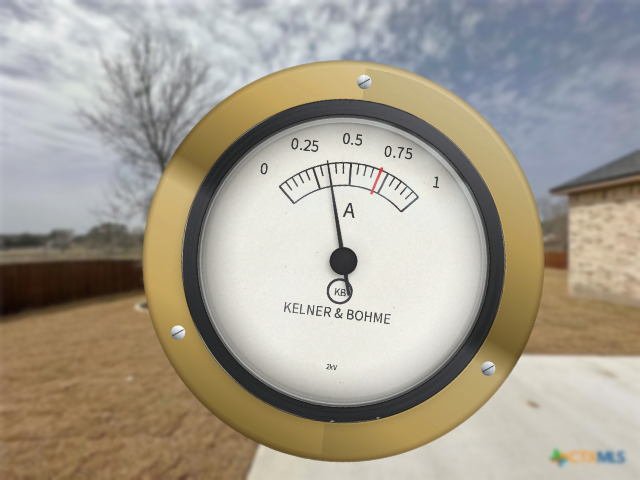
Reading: 0.35 (A)
